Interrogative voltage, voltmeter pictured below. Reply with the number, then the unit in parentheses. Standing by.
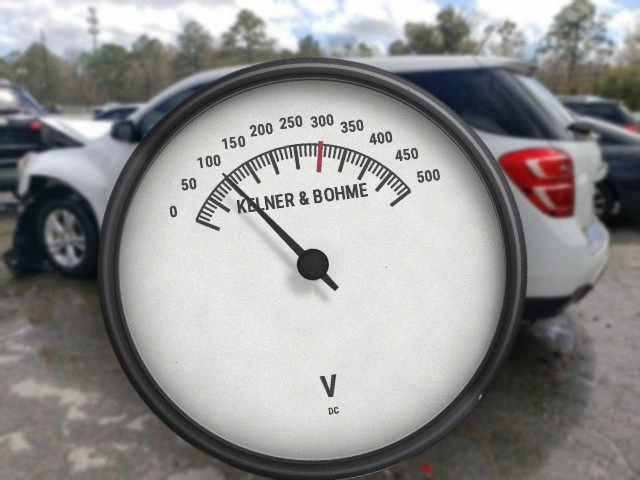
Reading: 100 (V)
